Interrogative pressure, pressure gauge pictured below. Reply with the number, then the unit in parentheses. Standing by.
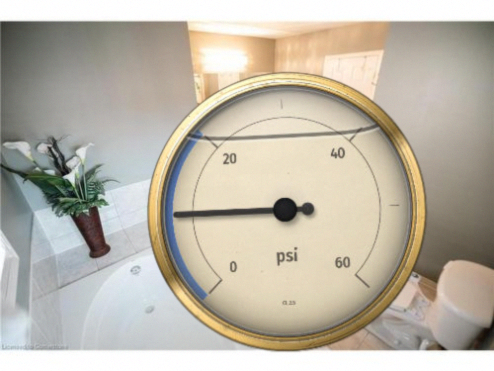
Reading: 10 (psi)
